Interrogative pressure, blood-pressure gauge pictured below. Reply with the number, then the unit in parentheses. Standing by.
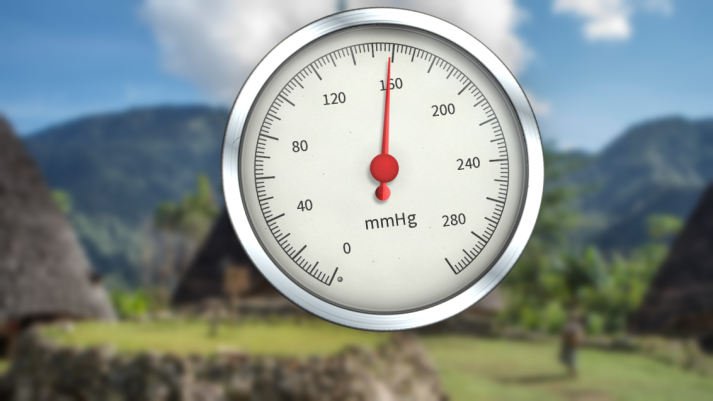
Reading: 158 (mmHg)
